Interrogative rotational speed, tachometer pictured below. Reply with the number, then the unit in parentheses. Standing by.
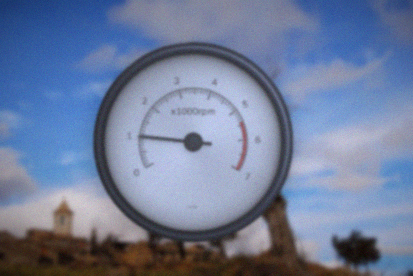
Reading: 1000 (rpm)
